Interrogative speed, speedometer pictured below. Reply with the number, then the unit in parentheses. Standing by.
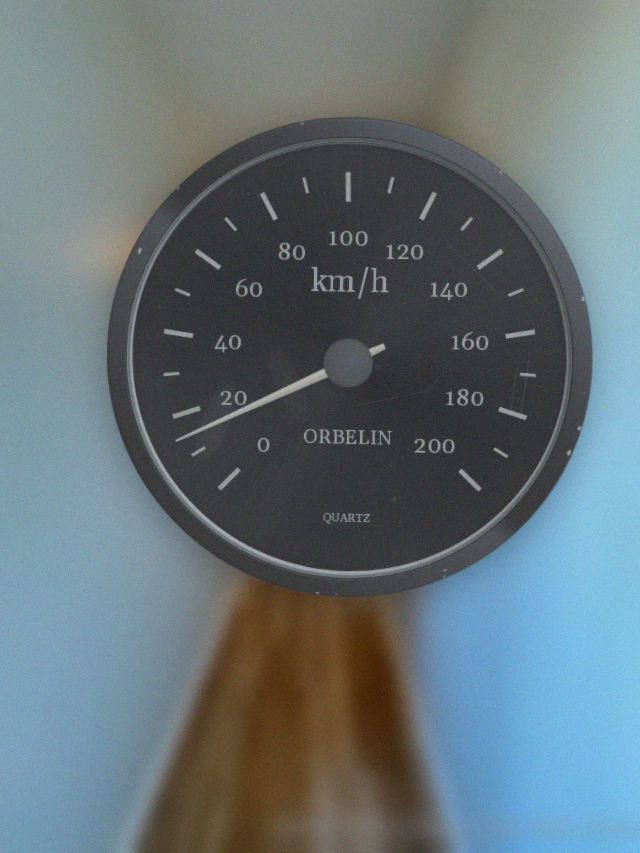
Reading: 15 (km/h)
